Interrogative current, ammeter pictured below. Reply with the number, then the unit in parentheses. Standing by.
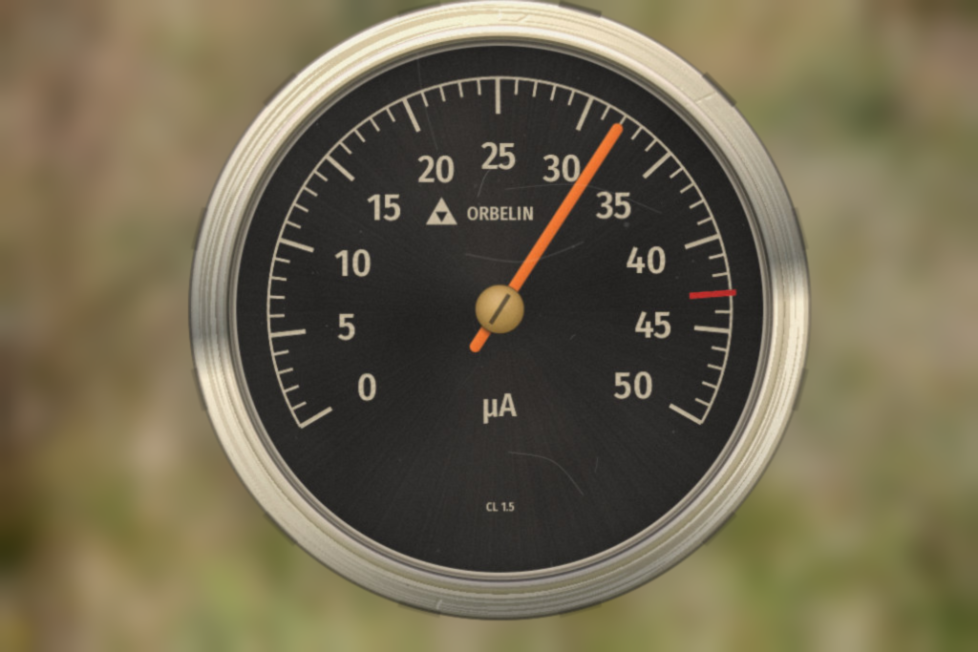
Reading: 32 (µA)
